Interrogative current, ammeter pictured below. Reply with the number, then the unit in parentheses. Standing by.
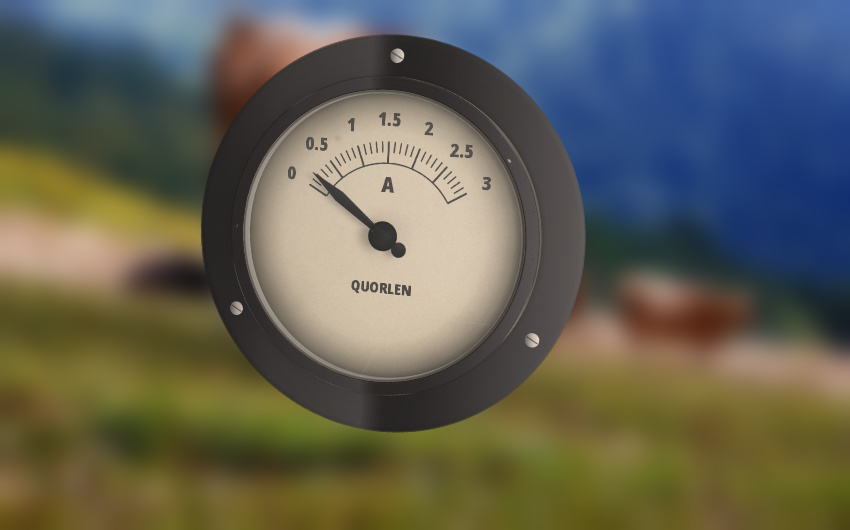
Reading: 0.2 (A)
